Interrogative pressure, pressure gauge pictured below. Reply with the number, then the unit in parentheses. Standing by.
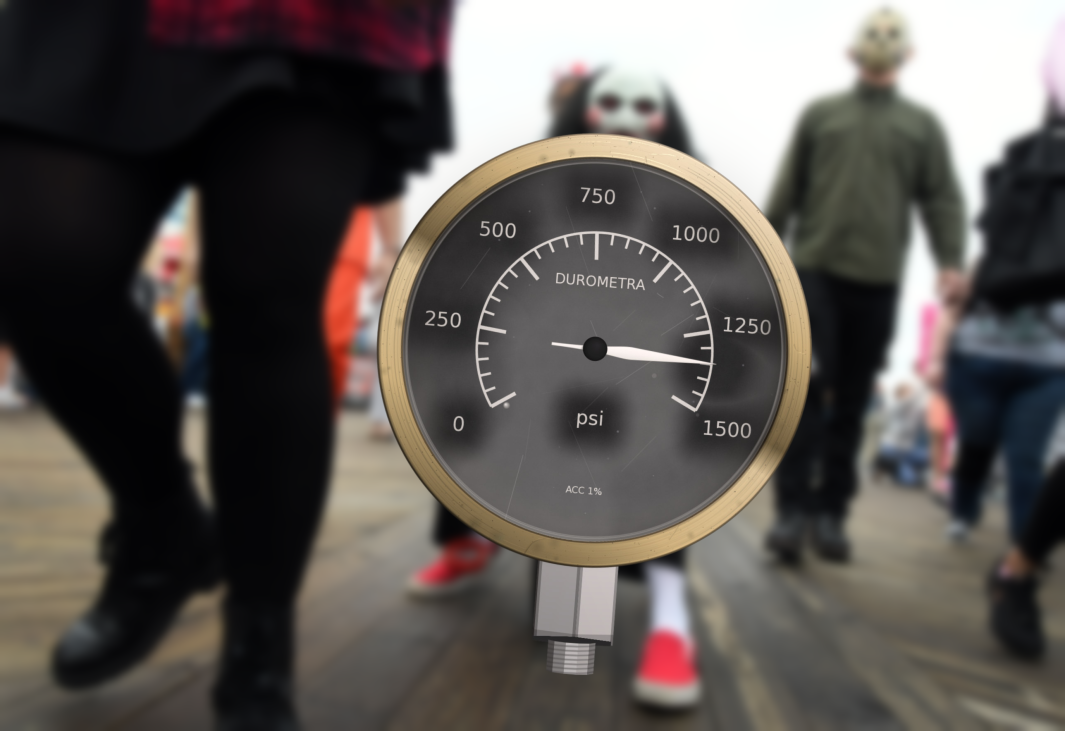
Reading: 1350 (psi)
